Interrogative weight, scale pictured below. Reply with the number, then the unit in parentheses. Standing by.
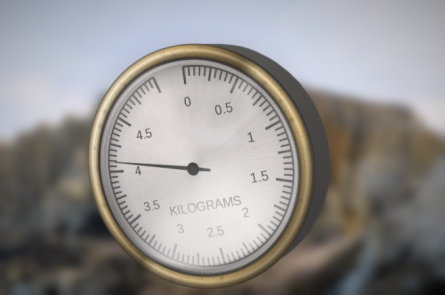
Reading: 4.1 (kg)
